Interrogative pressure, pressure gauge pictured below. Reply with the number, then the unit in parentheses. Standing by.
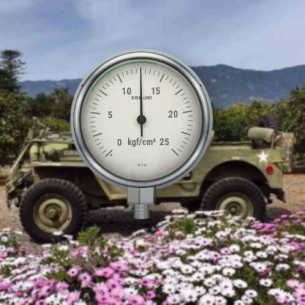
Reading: 12.5 (kg/cm²)
